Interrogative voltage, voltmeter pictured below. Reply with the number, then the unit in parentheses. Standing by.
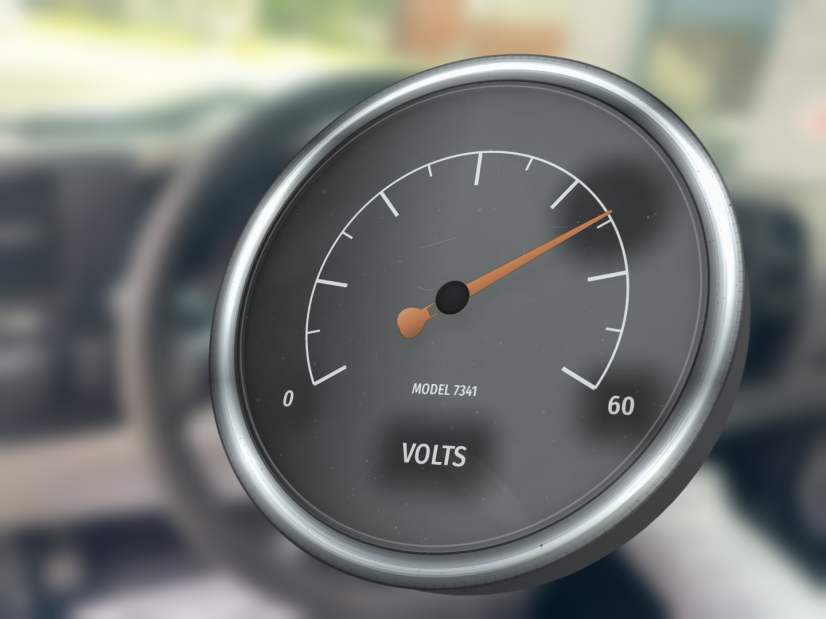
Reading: 45 (V)
